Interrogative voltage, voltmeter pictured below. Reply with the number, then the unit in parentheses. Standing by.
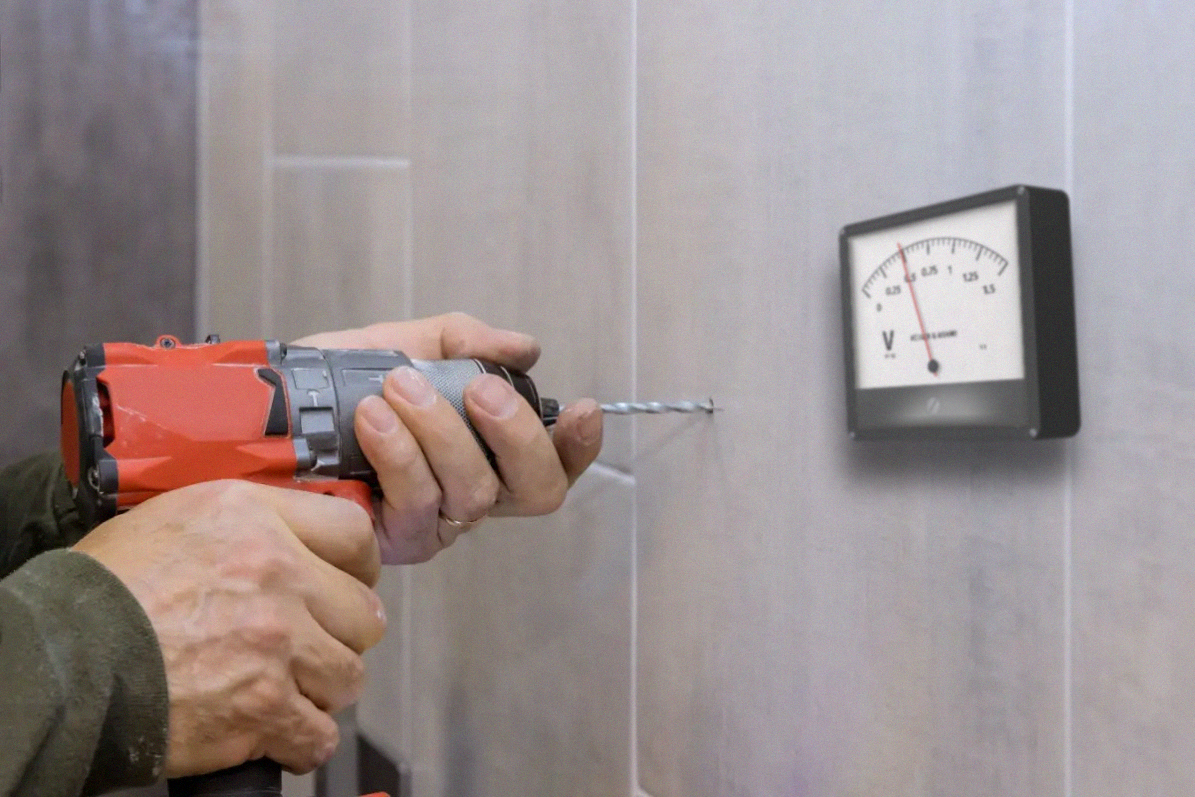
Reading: 0.5 (V)
